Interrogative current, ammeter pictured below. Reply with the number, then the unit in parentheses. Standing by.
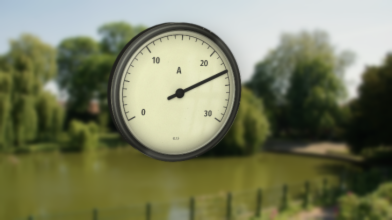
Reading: 23 (A)
